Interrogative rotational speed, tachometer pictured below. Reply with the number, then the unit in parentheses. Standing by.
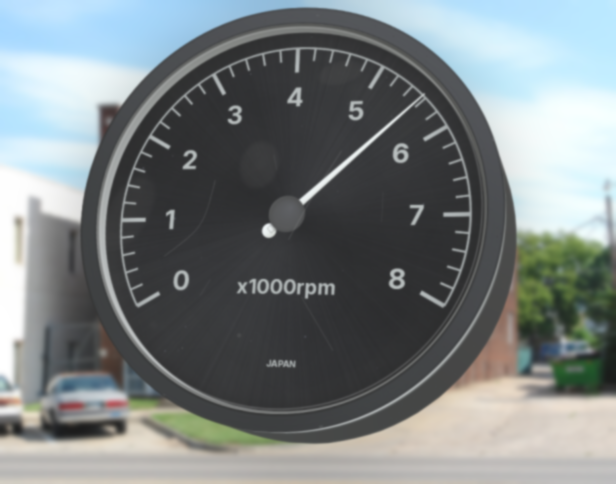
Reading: 5600 (rpm)
